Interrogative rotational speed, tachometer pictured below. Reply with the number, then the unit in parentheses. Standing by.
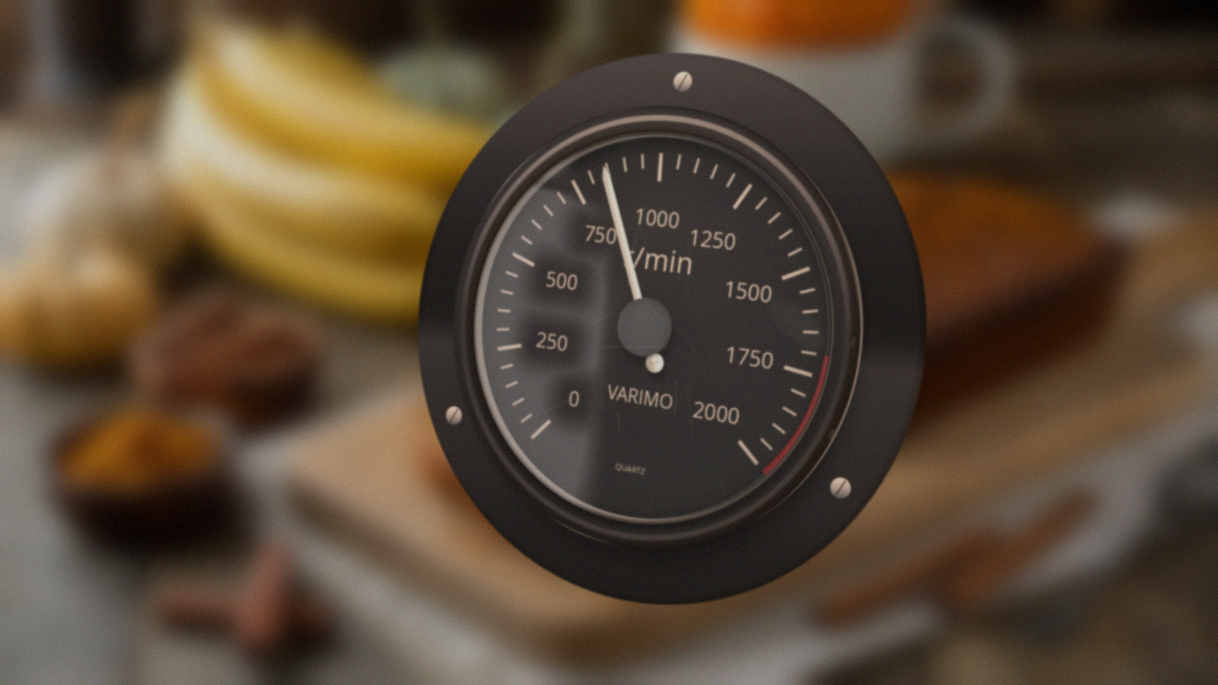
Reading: 850 (rpm)
